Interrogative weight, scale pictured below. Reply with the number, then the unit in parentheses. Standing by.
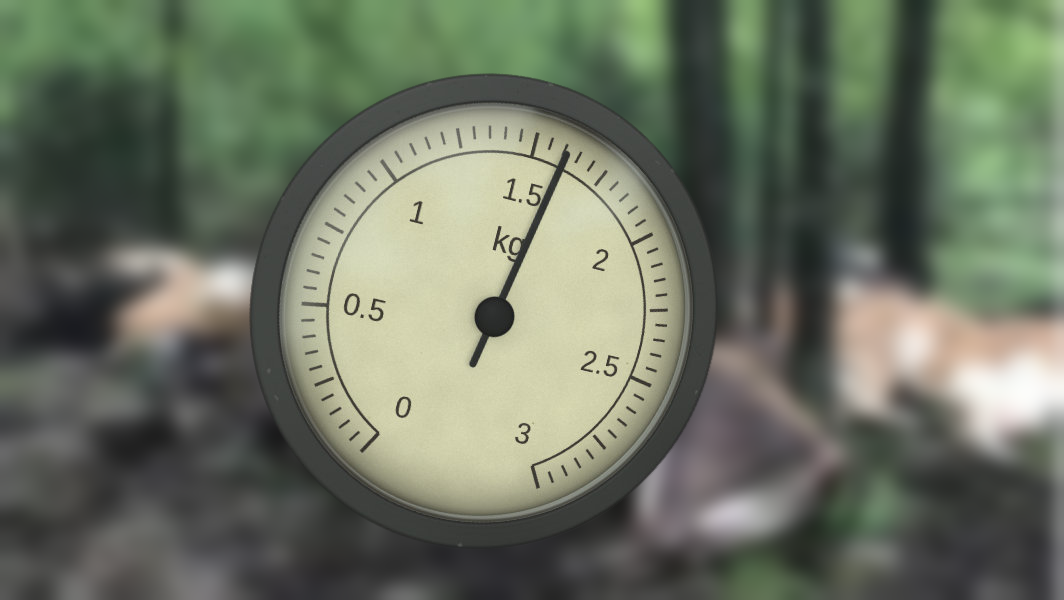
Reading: 1.6 (kg)
